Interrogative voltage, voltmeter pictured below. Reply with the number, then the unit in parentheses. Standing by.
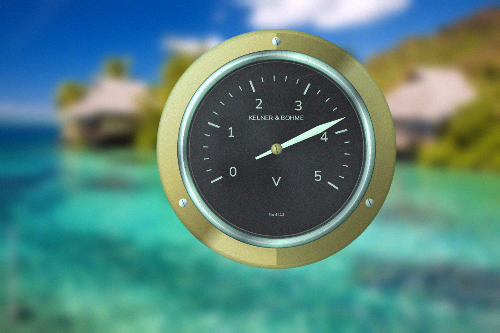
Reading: 3.8 (V)
